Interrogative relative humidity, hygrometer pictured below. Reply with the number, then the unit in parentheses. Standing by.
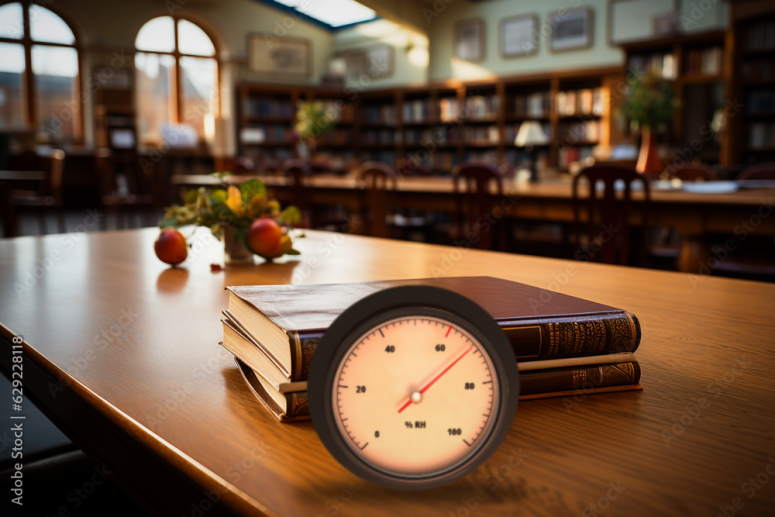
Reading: 68 (%)
